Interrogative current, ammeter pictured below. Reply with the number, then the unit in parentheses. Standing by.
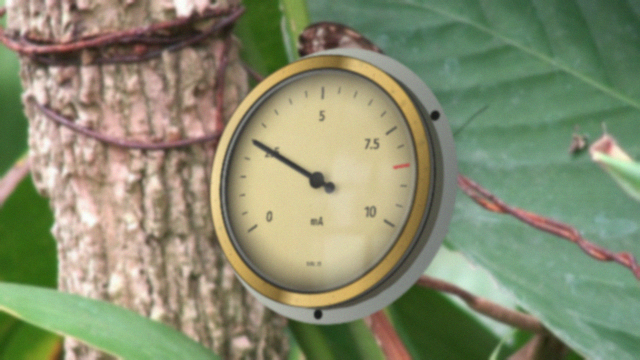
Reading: 2.5 (mA)
